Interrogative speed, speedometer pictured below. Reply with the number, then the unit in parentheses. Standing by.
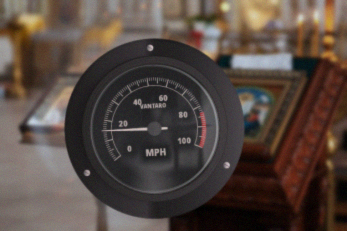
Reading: 15 (mph)
